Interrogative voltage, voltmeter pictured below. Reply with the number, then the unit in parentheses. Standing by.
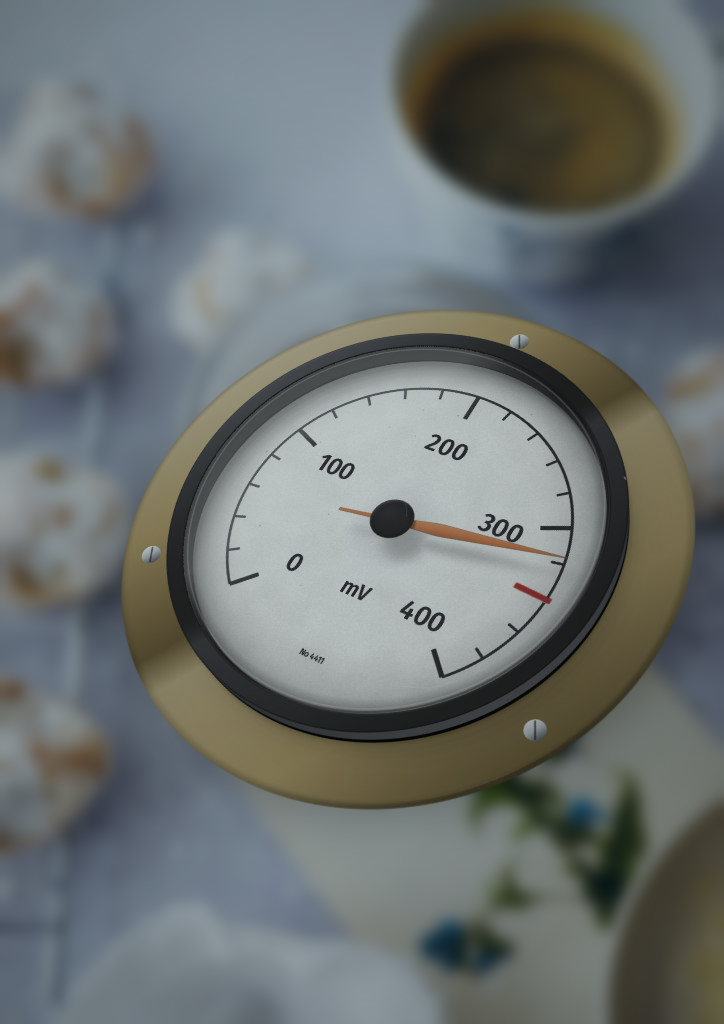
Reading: 320 (mV)
